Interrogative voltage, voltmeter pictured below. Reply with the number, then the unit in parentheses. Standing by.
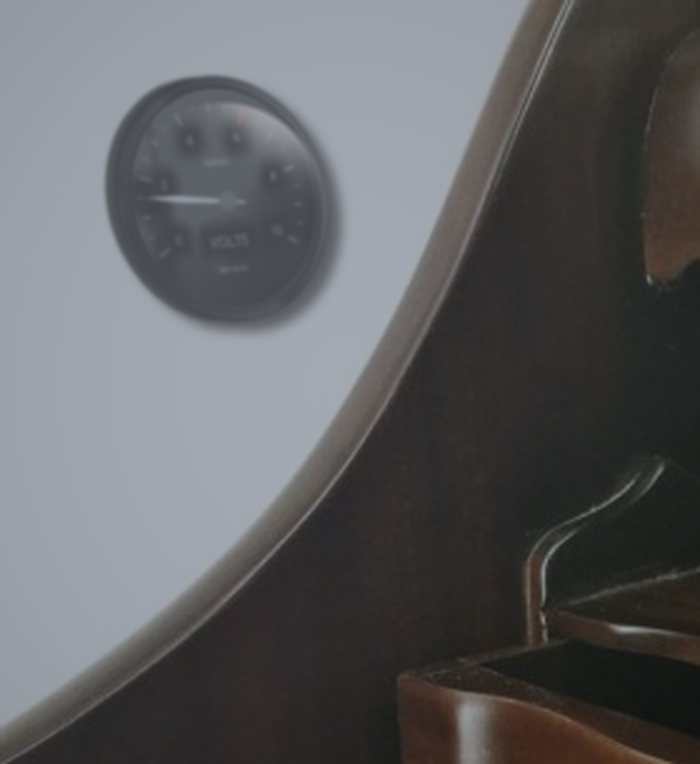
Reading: 1.5 (V)
